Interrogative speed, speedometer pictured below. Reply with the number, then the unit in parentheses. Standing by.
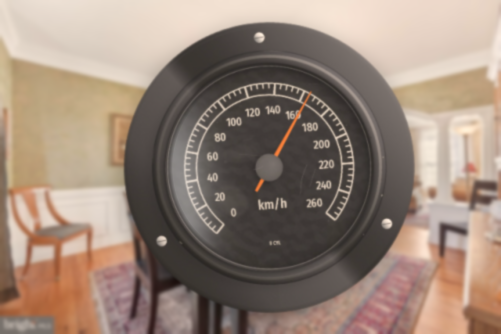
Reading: 164 (km/h)
